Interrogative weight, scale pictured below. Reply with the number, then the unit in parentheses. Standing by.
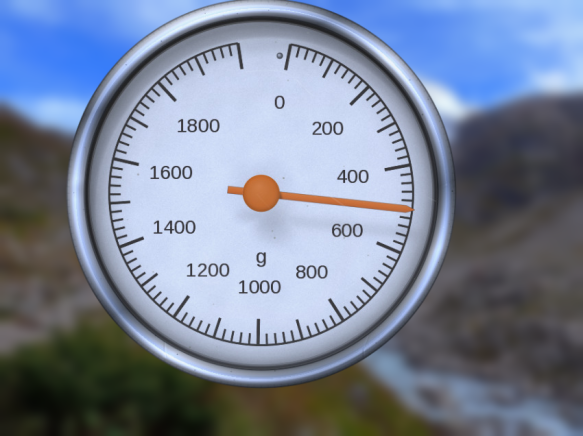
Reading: 500 (g)
